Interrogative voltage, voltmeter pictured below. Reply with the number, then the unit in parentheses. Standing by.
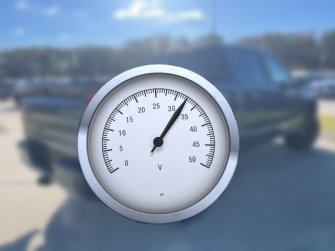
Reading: 32.5 (V)
